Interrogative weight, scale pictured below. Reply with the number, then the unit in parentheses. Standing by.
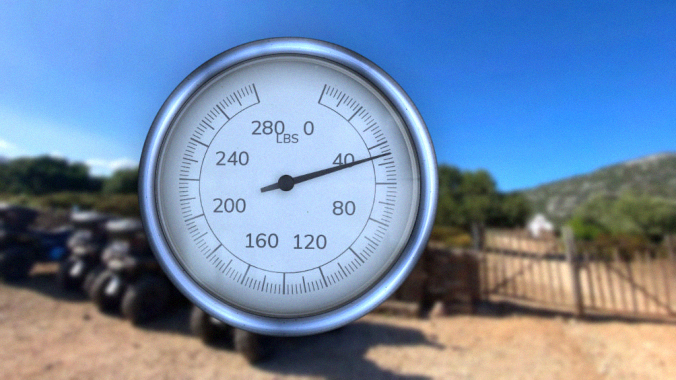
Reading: 46 (lb)
